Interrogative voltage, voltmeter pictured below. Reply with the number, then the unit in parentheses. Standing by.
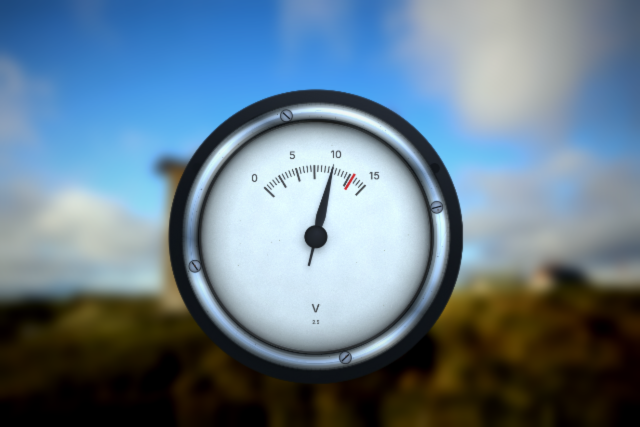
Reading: 10 (V)
